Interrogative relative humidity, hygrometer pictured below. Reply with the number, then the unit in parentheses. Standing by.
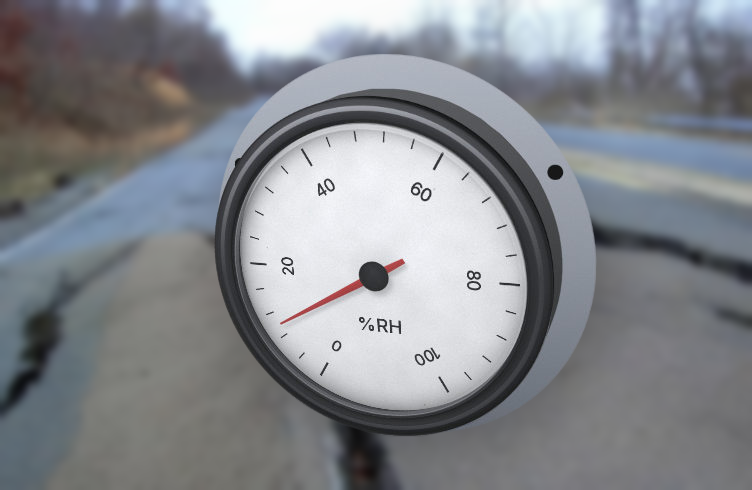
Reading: 10 (%)
